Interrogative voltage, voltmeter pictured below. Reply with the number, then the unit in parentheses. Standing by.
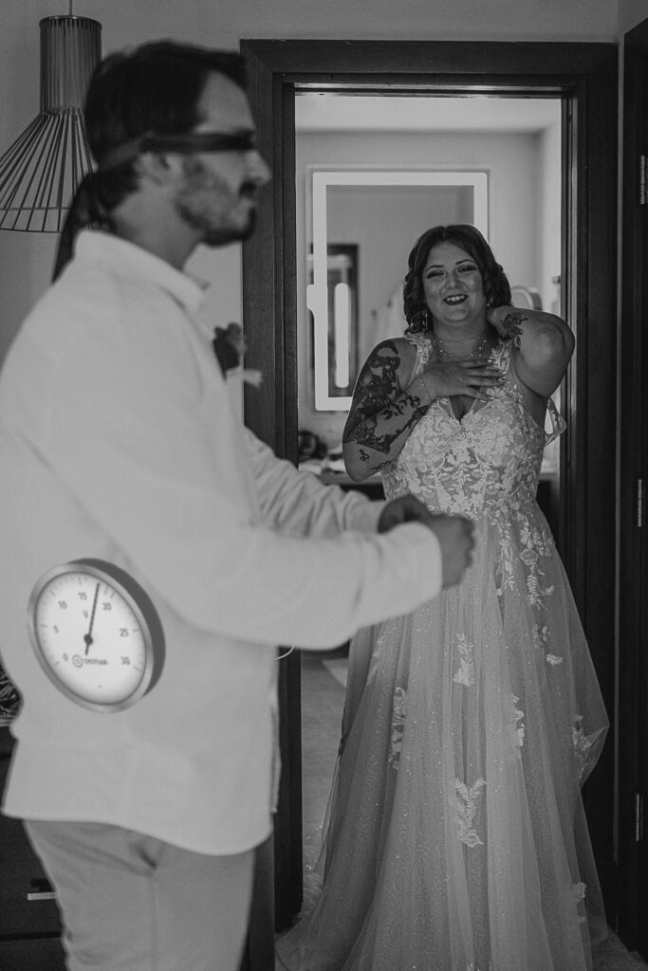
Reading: 18 (V)
